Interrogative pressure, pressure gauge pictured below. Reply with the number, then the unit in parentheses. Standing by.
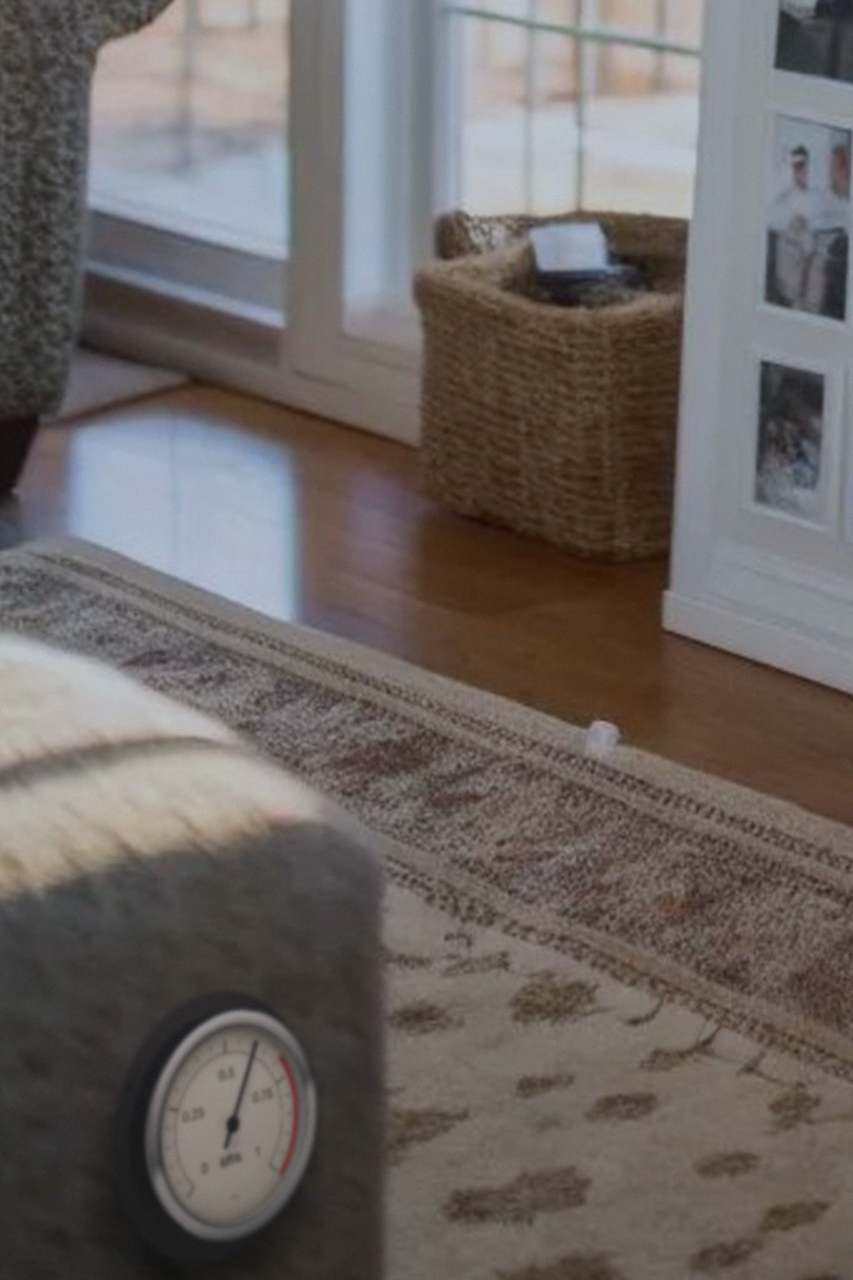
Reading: 0.6 (MPa)
